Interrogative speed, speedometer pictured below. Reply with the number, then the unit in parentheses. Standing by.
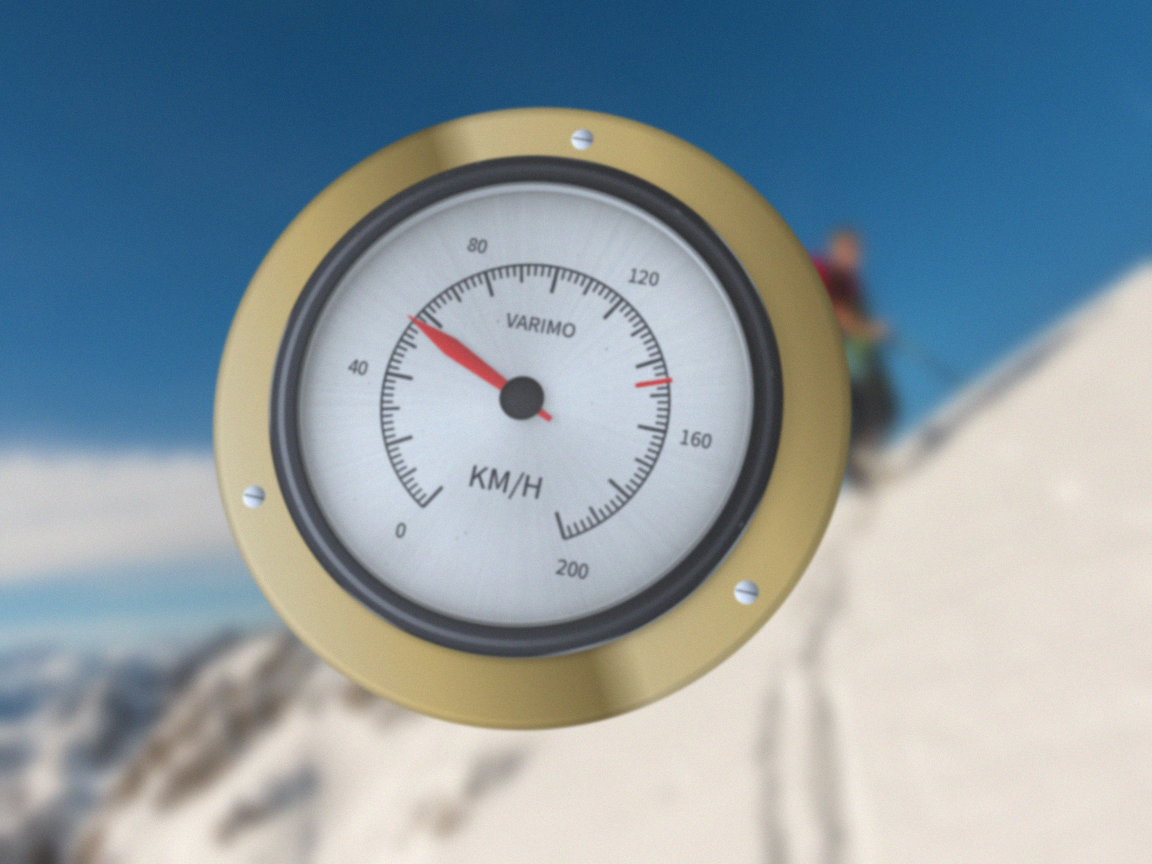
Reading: 56 (km/h)
